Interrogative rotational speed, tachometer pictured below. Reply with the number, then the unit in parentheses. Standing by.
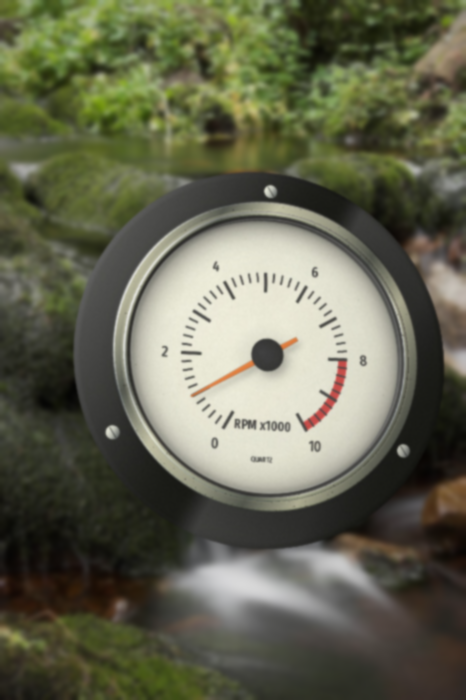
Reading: 1000 (rpm)
